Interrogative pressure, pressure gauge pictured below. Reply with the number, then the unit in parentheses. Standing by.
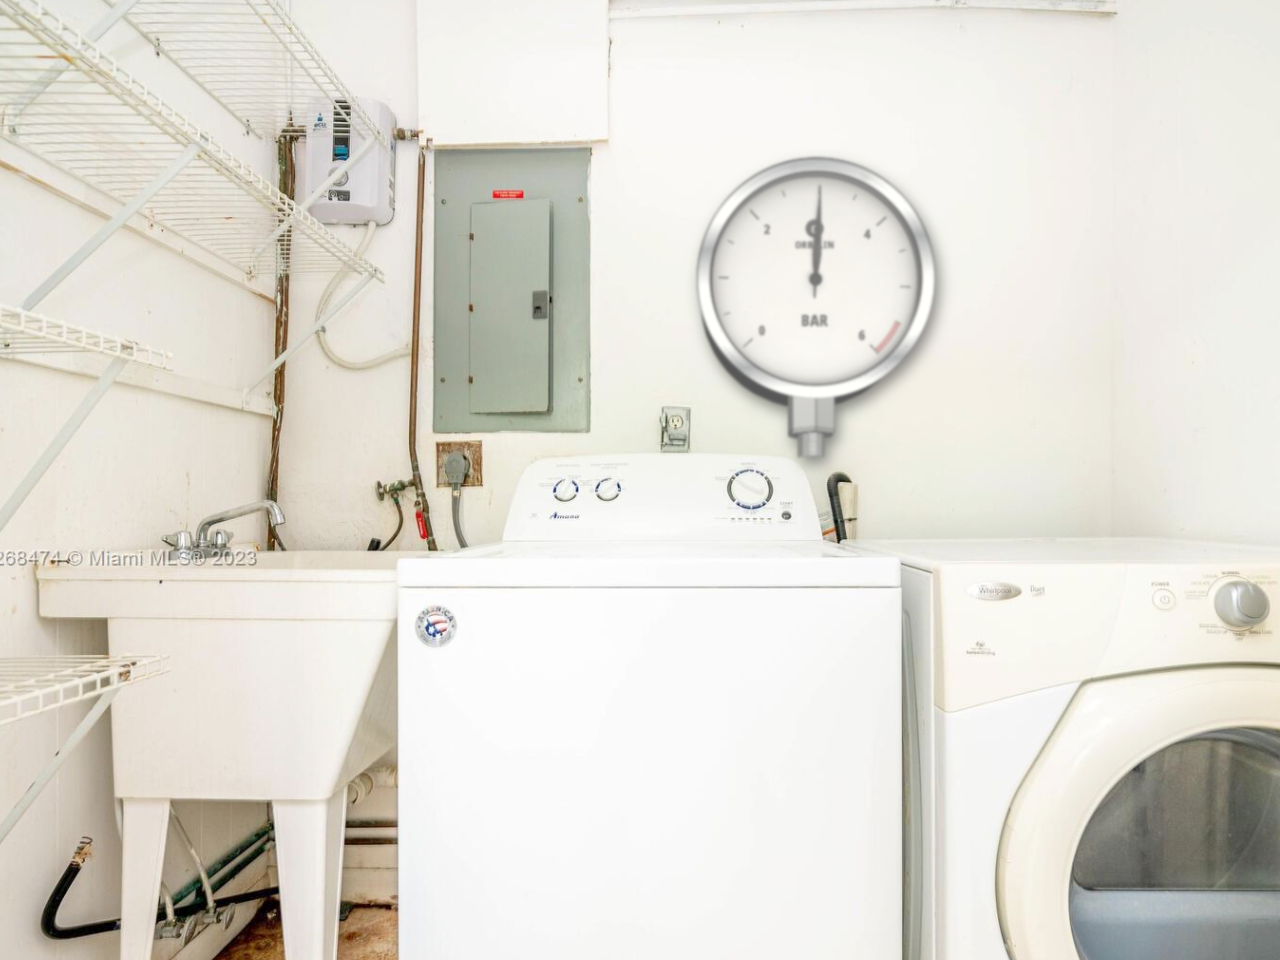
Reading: 3 (bar)
